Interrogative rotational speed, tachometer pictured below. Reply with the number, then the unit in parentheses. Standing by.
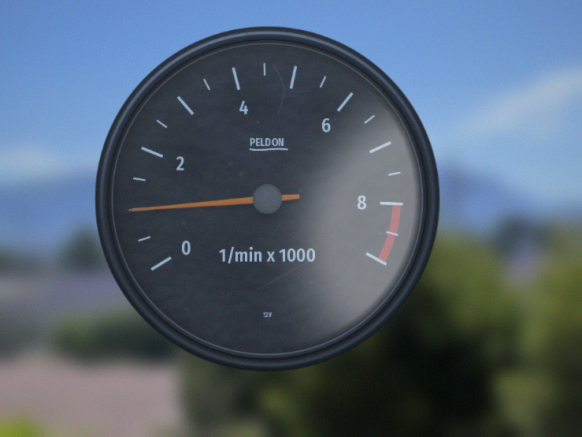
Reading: 1000 (rpm)
